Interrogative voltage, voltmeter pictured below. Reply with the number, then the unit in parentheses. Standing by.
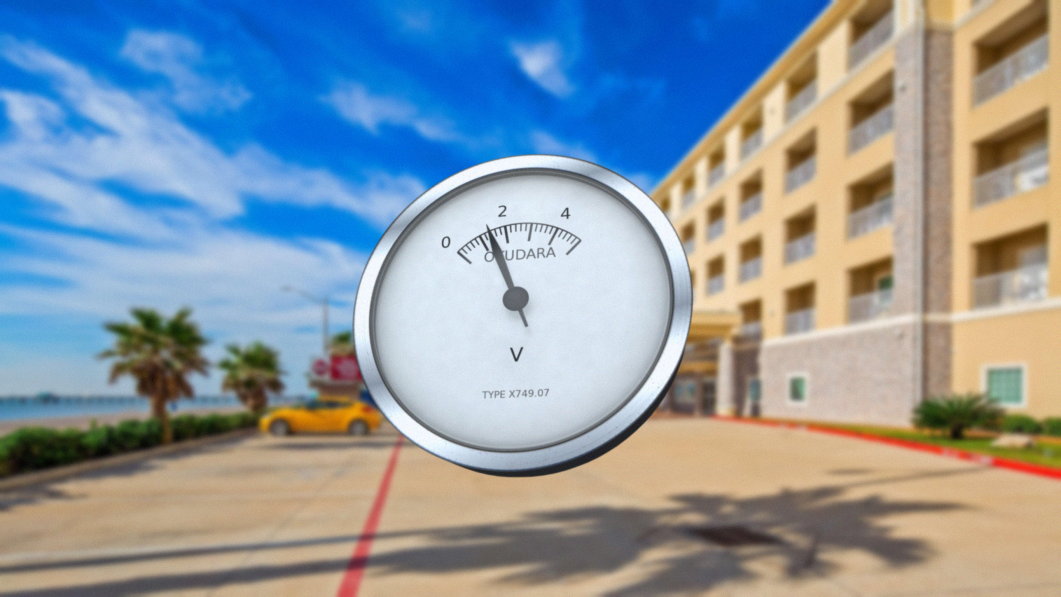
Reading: 1.4 (V)
